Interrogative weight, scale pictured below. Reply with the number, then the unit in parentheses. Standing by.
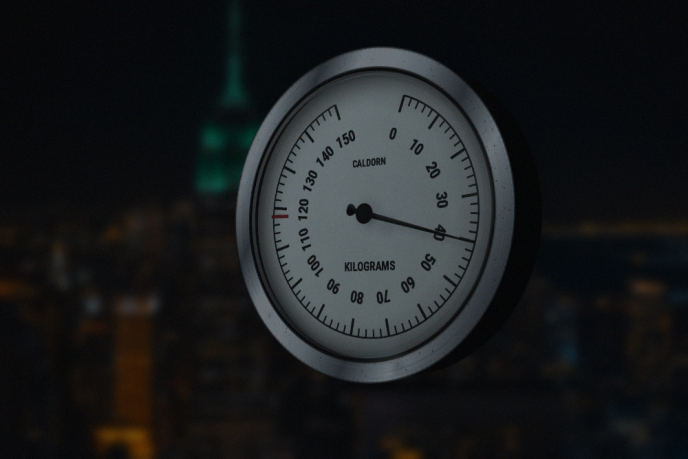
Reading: 40 (kg)
